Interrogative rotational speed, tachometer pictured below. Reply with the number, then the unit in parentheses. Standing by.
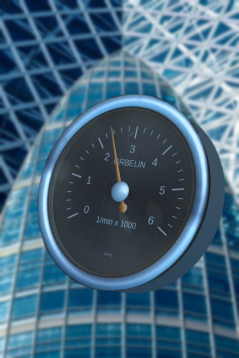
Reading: 2400 (rpm)
